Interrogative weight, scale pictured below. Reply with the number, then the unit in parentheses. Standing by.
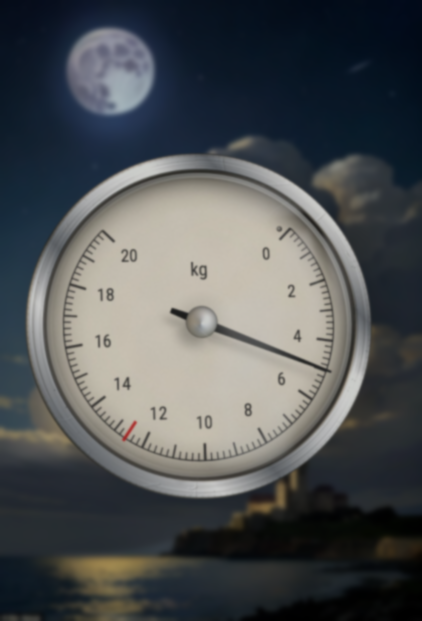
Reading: 5 (kg)
